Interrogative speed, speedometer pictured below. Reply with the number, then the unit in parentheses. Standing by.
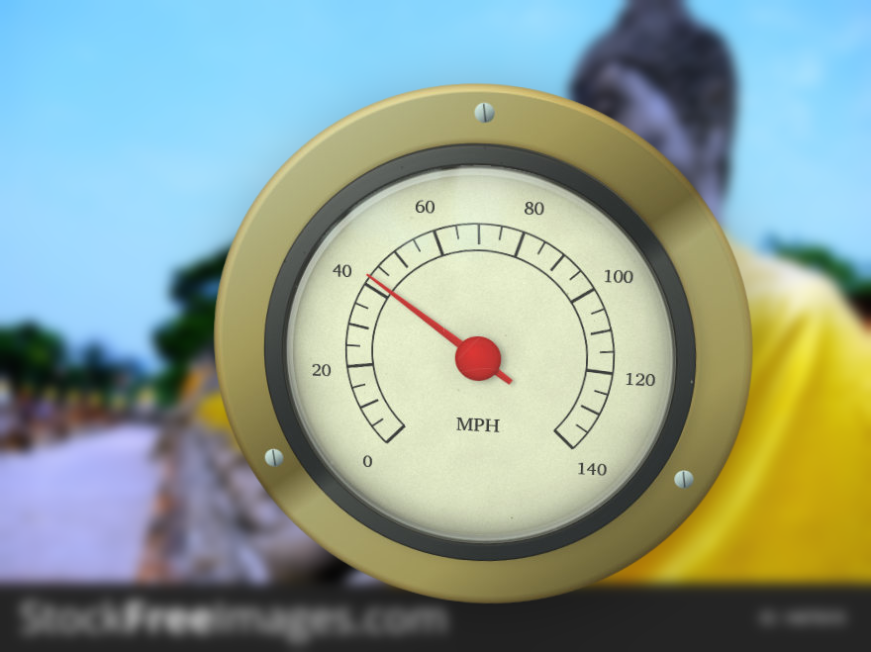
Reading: 42.5 (mph)
